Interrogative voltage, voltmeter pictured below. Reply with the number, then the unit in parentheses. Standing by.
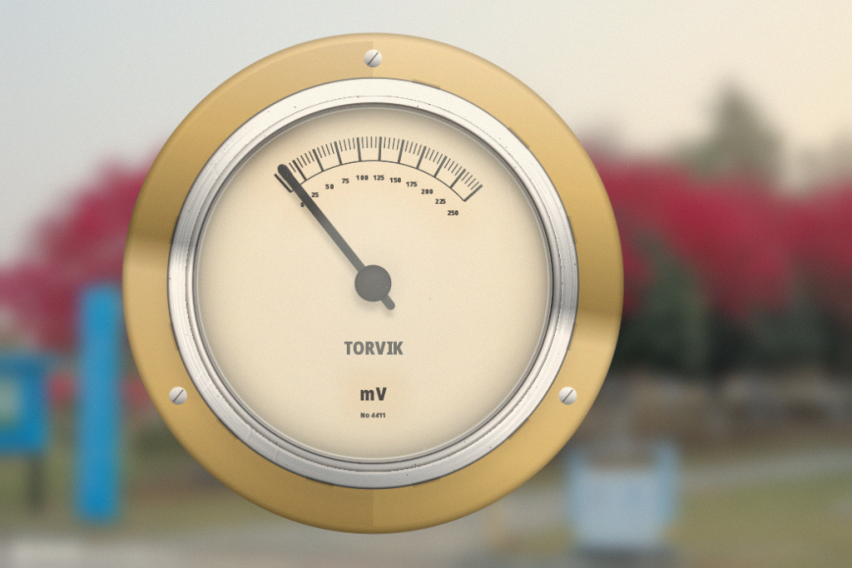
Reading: 10 (mV)
